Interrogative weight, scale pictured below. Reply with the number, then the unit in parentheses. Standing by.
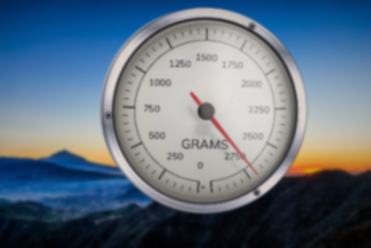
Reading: 2700 (g)
